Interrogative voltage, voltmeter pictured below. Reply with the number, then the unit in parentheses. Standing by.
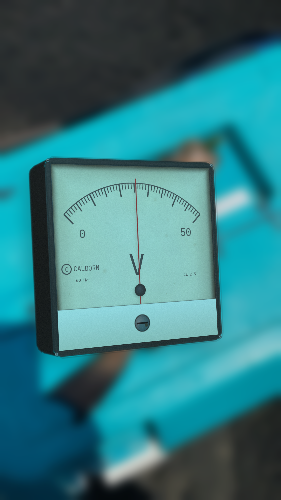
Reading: 25 (V)
